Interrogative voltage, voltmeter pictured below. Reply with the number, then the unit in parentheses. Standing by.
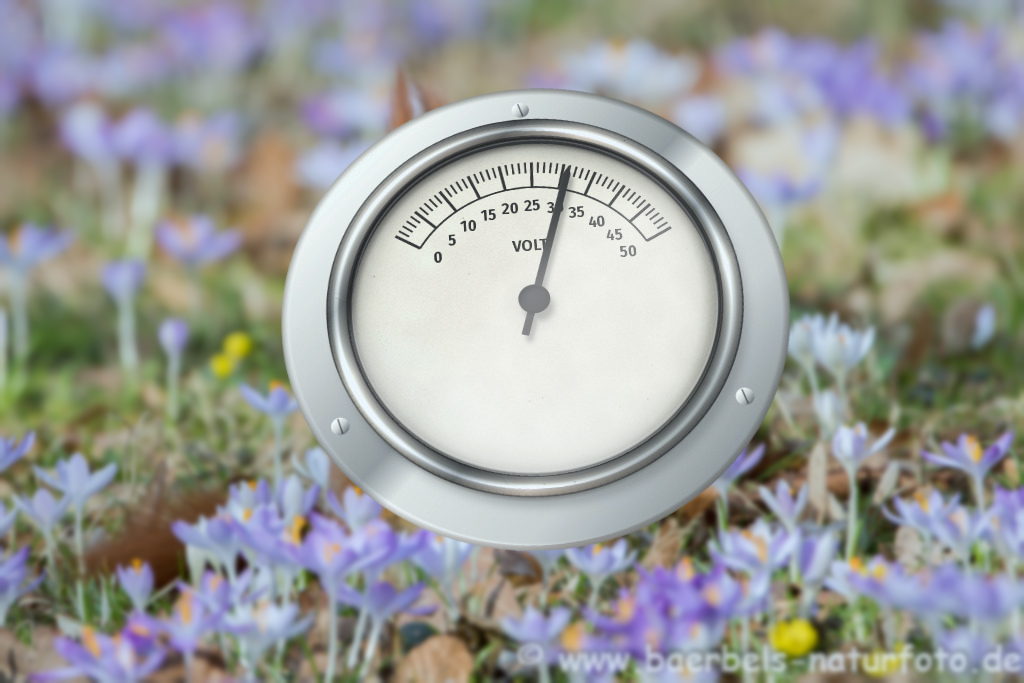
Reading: 31 (V)
